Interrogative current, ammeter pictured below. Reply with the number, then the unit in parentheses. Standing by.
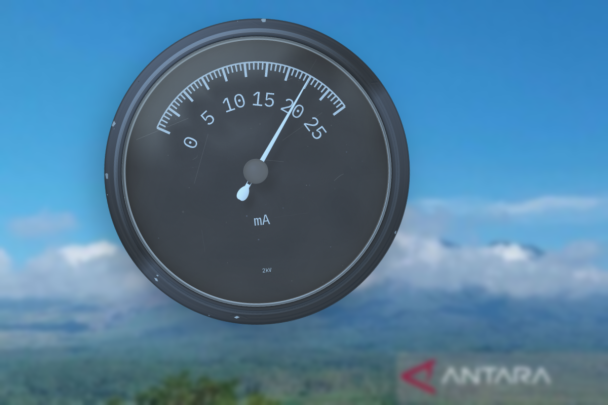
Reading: 20 (mA)
